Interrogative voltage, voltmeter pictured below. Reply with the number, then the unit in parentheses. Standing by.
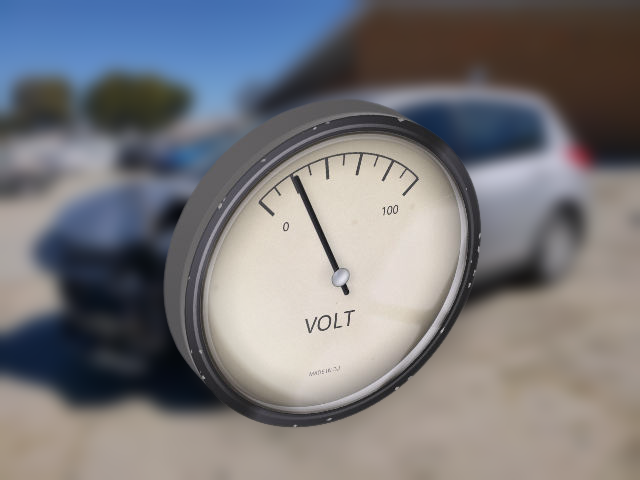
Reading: 20 (V)
